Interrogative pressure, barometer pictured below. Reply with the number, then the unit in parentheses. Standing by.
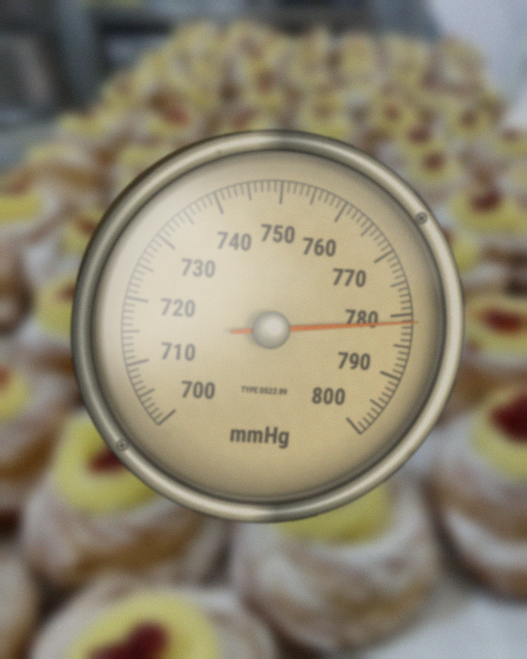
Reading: 781 (mmHg)
